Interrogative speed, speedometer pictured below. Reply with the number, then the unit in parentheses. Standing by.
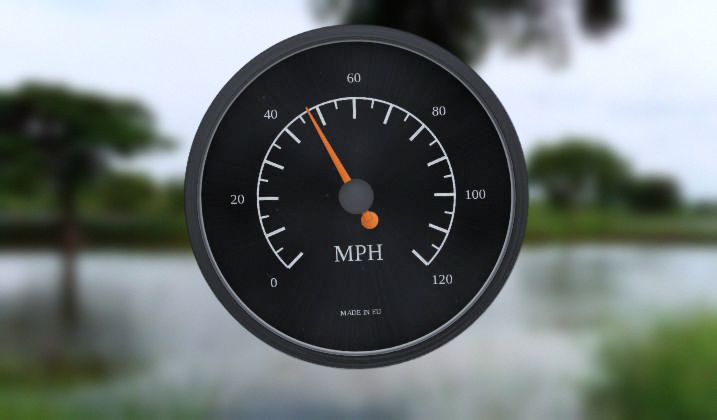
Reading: 47.5 (mph)
